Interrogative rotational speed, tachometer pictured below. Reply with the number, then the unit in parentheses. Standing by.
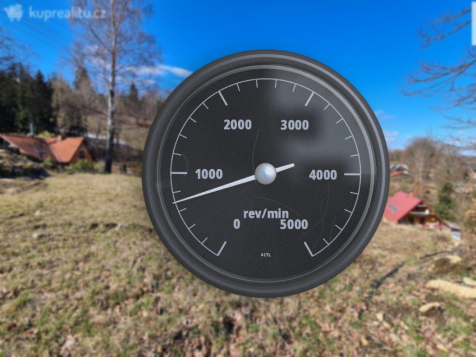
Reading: 700 (rpm)
